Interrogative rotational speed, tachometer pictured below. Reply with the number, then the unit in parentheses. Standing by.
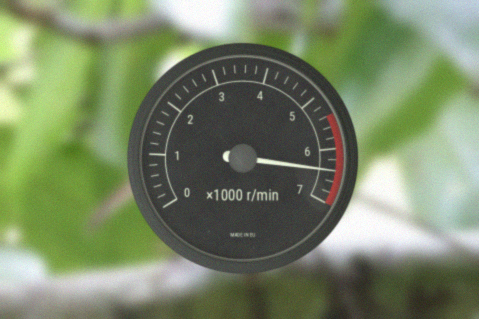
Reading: 6400 (rpm)
